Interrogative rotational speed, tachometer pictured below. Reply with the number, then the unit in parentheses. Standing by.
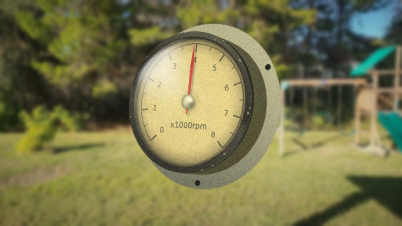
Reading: 4000 (rpm)
